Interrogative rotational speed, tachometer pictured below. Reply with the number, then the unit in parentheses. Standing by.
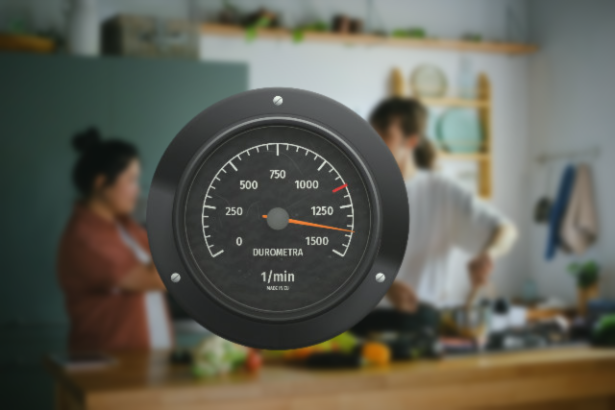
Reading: 1375 (rpm)
